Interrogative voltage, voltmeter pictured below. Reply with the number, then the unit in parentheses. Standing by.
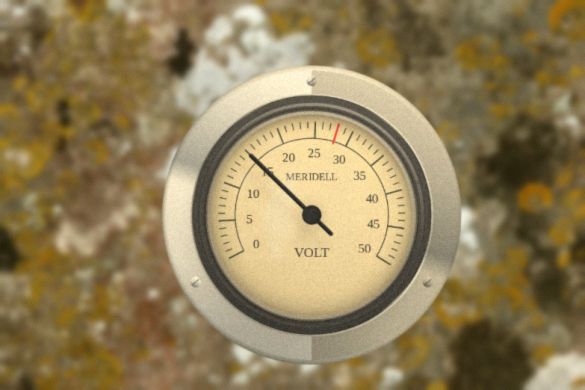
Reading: 15 (V)
